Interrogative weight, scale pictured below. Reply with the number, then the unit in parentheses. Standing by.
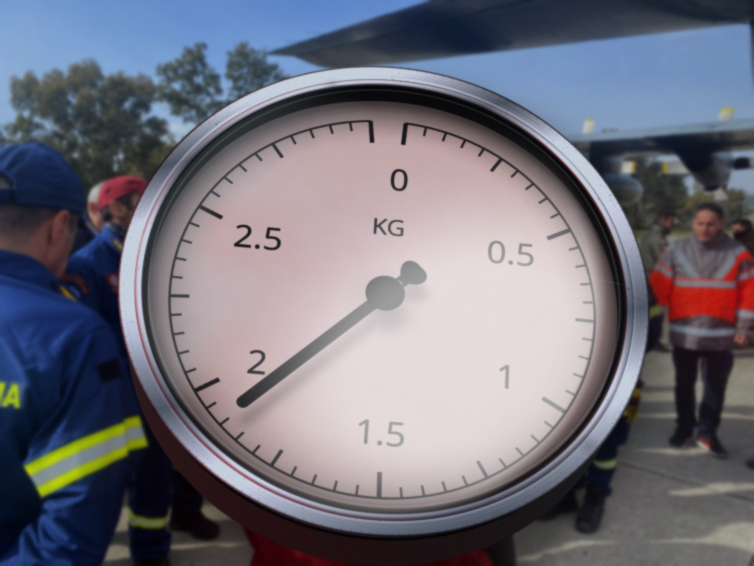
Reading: 1.9 (kg)
